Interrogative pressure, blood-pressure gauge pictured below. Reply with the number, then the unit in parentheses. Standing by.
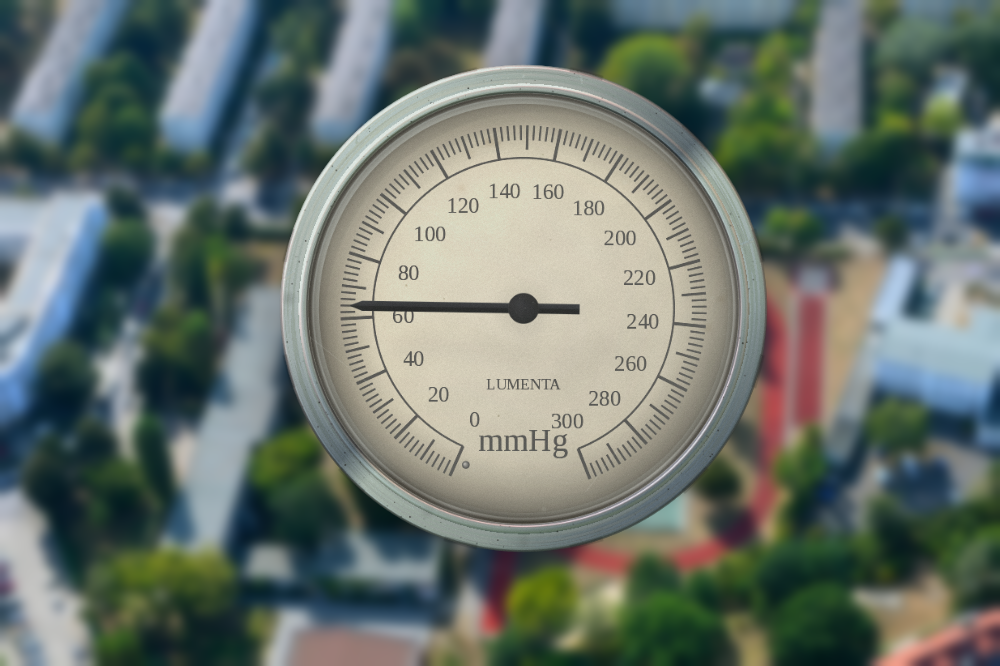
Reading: 64 (mmHg)
